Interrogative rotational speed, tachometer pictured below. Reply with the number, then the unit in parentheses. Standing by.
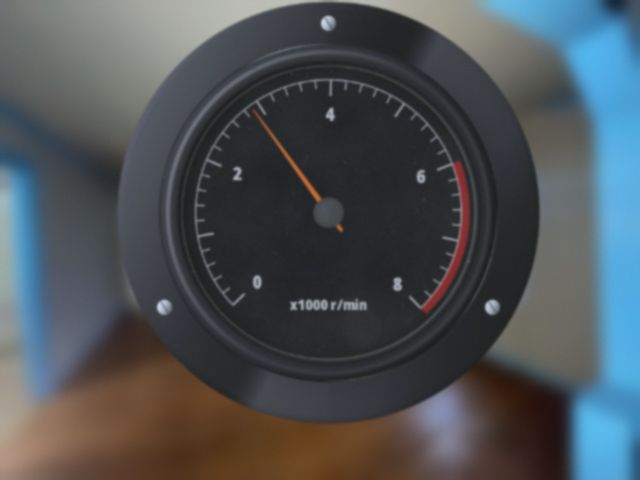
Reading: 2900 (rpm)
